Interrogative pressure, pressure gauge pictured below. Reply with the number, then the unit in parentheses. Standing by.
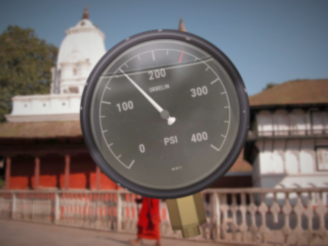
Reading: 150 (psi)
